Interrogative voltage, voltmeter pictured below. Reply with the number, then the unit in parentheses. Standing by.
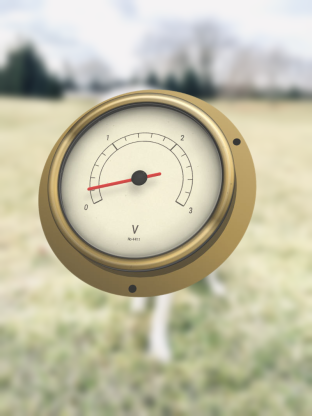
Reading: 0.2 (V)
